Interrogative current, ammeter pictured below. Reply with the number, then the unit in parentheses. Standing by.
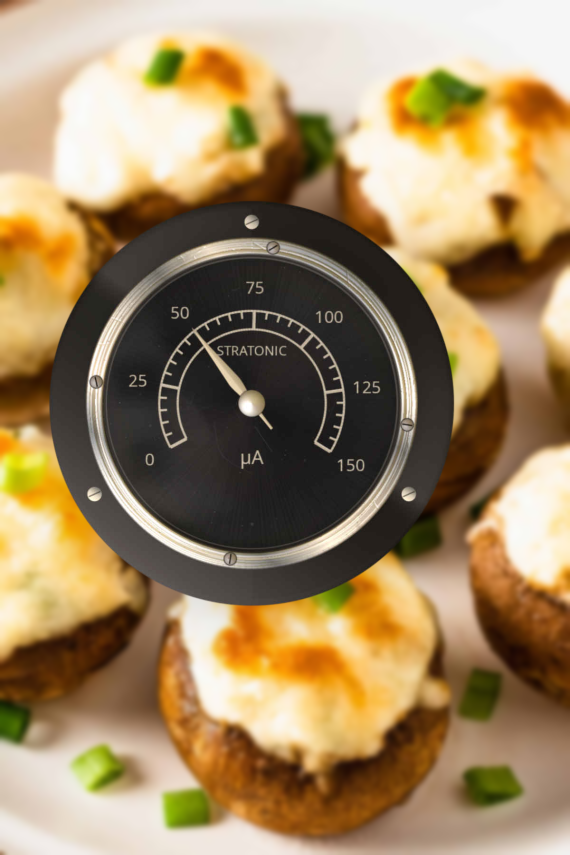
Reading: 50 (µA)
